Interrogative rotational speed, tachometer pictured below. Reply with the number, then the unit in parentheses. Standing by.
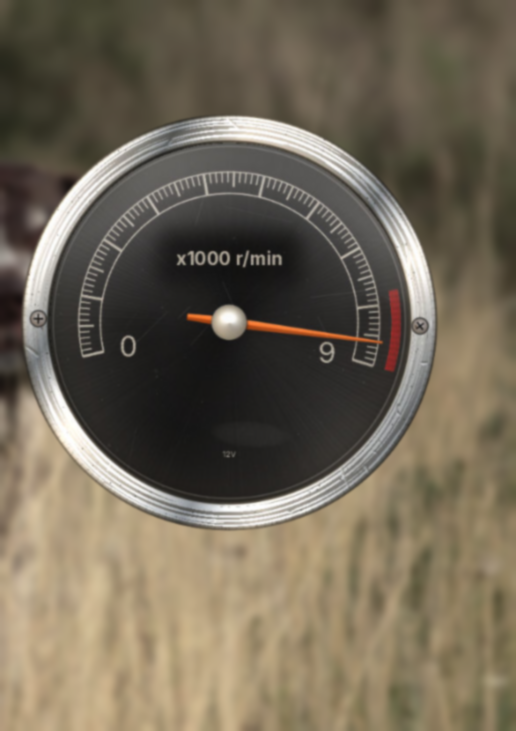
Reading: 8600 (rpm)
